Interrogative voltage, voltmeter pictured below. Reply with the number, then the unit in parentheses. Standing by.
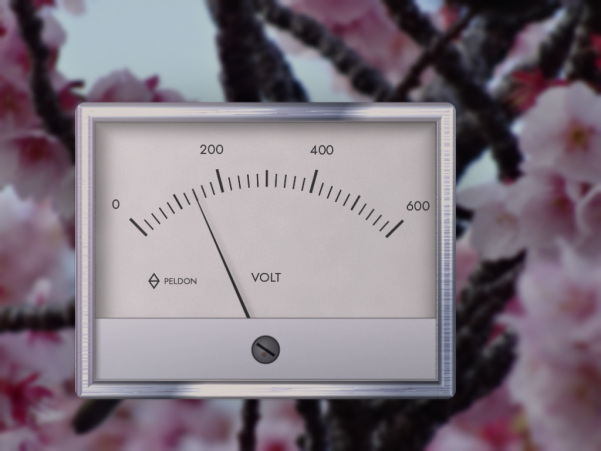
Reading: 140 (V)
